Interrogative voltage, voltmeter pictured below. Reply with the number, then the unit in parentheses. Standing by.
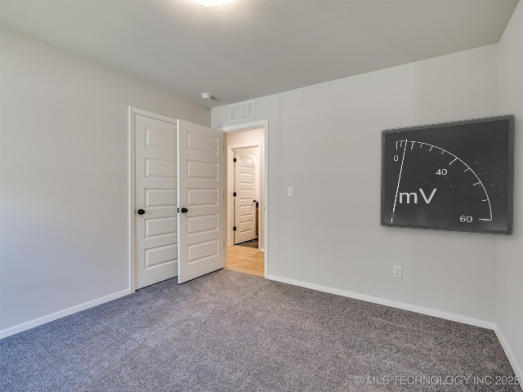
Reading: 15 (mV)
